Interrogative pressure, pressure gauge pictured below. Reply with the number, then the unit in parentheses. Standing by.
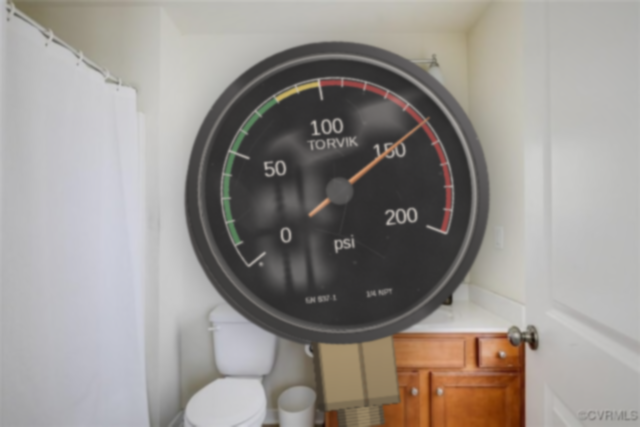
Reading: 150 (psi)
